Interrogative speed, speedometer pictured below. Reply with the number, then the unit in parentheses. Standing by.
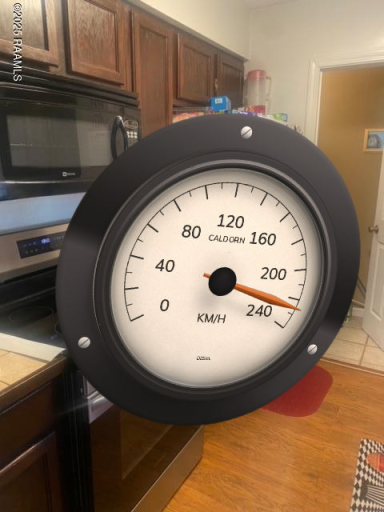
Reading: 225 (km/h)
